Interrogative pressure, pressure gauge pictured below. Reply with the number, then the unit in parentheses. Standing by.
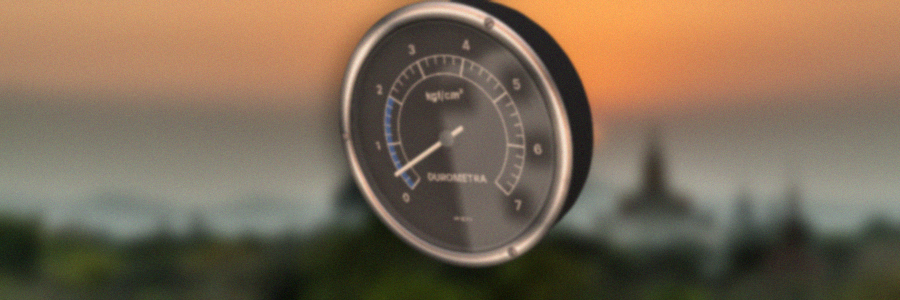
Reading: 0.4 (kg/cm²)
